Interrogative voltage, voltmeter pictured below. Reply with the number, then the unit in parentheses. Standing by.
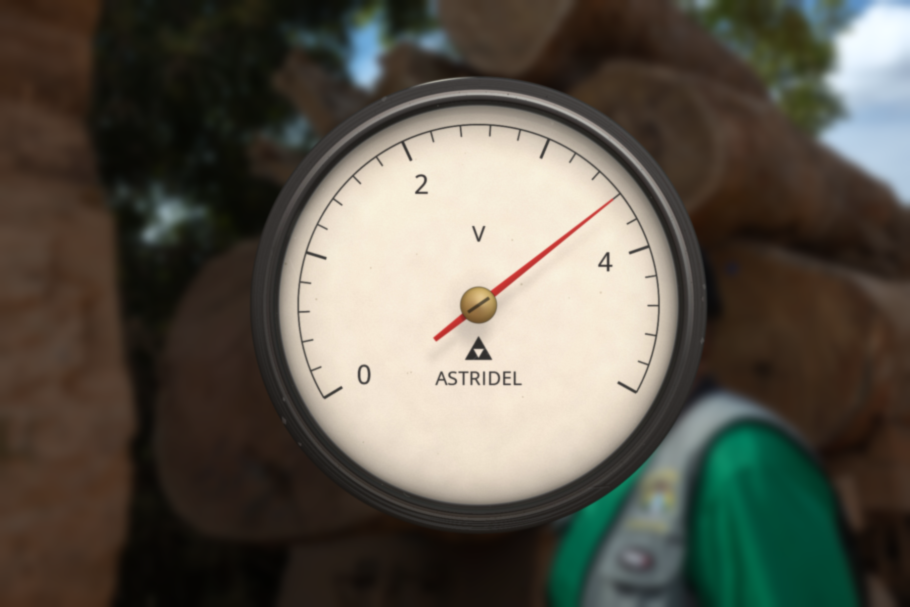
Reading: 3.6 (V)
